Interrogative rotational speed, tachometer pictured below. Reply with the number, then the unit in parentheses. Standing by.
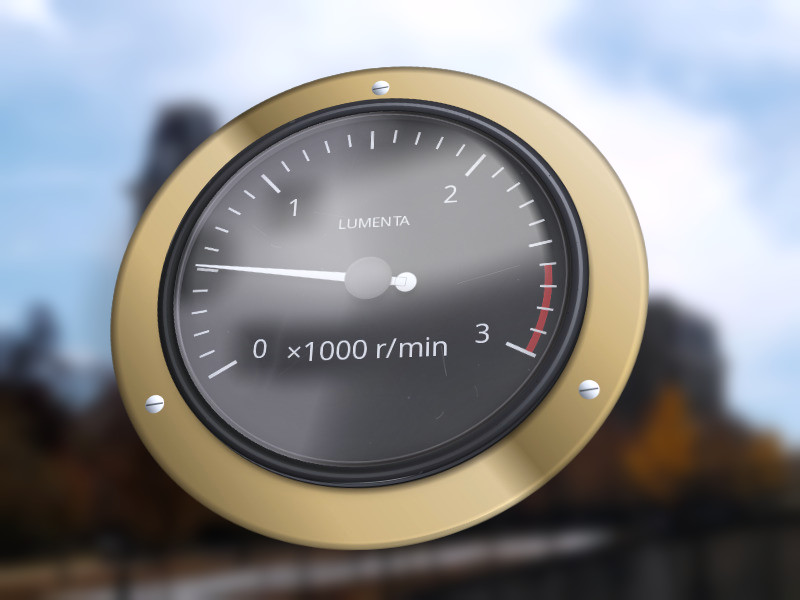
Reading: 500 (rpm)
